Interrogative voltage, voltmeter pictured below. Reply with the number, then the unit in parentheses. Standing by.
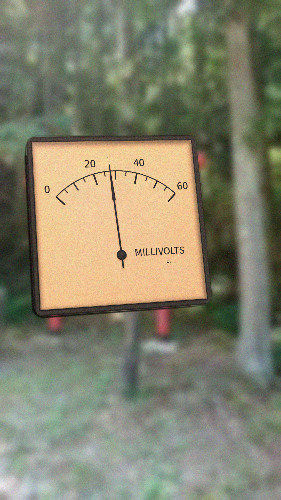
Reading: 27.5 (mV)
